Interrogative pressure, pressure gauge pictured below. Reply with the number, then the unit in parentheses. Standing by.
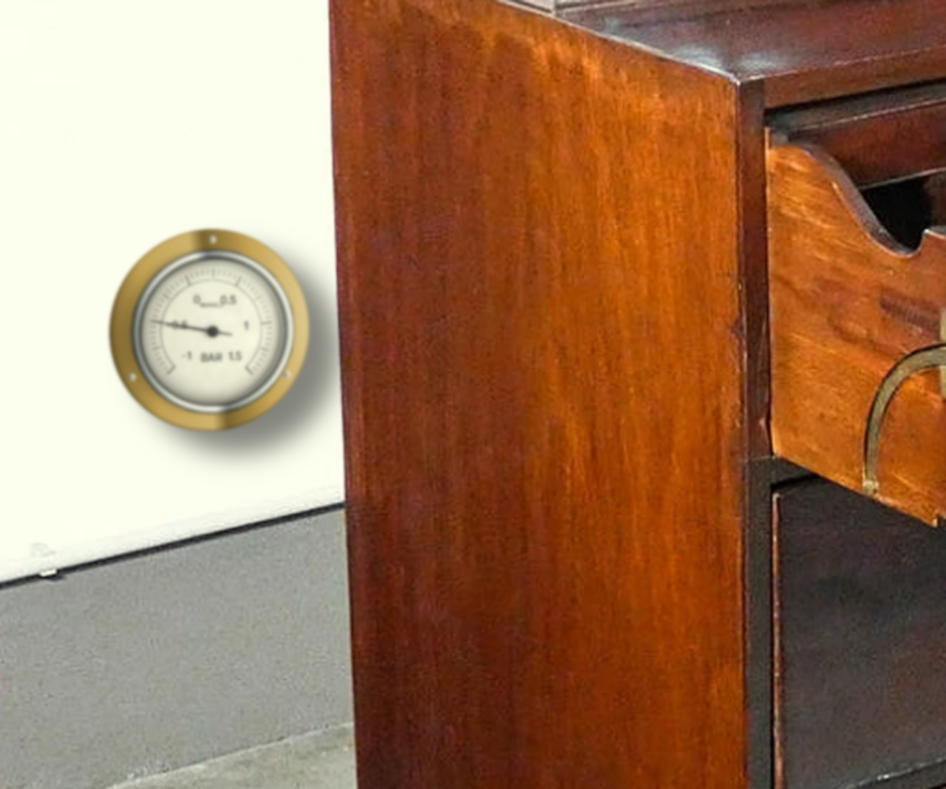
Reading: -0.5 (bar)
